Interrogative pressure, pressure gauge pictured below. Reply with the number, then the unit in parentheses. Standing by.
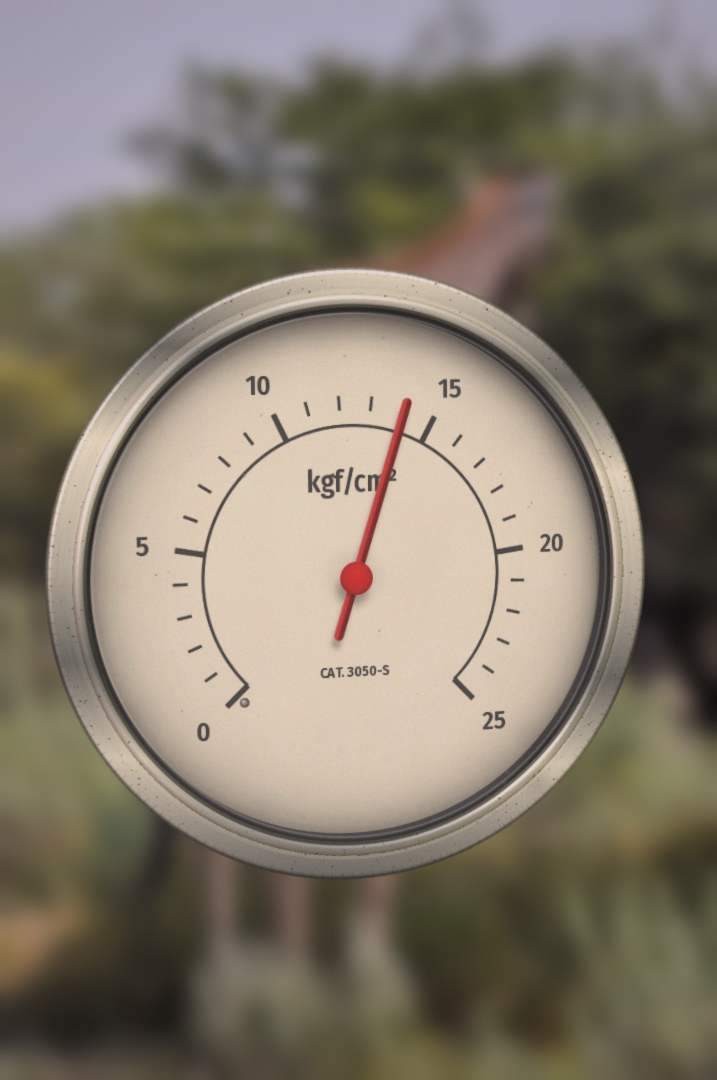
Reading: 14 (kg/cm²)
